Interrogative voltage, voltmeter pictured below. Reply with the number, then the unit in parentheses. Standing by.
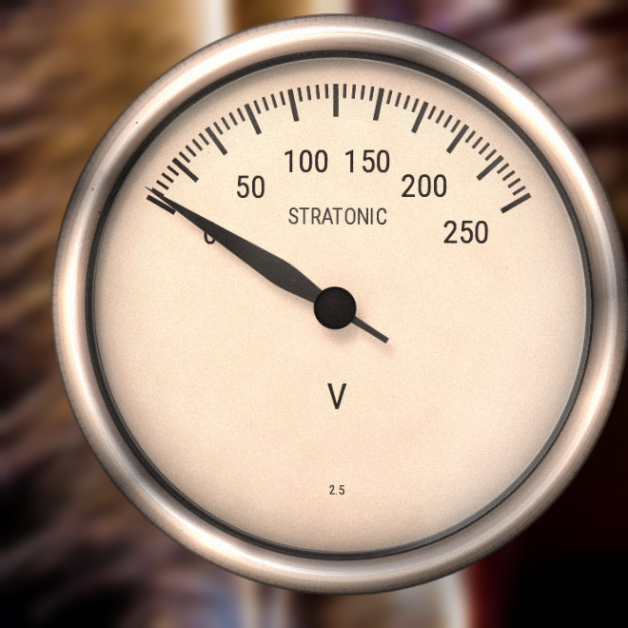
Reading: 5 (V)
